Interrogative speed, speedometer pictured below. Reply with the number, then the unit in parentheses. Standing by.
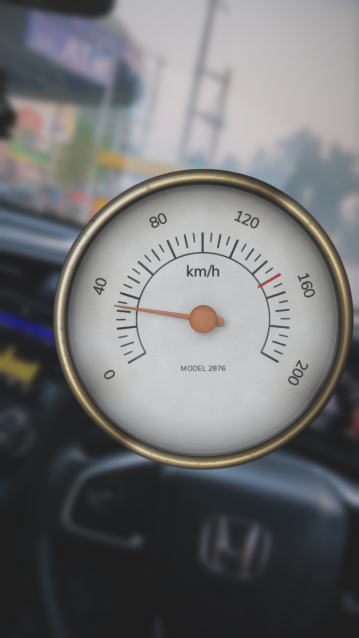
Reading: 32.5 (km/h)
